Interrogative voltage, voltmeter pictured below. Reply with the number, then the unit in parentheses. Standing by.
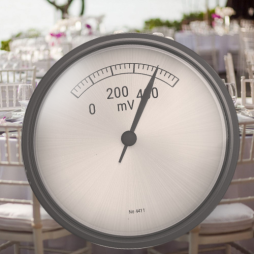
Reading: 400 (mV)
